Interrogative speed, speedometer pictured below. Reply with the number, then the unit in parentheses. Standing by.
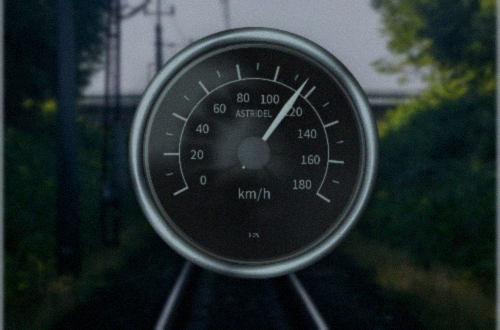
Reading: 115 (km/h)
